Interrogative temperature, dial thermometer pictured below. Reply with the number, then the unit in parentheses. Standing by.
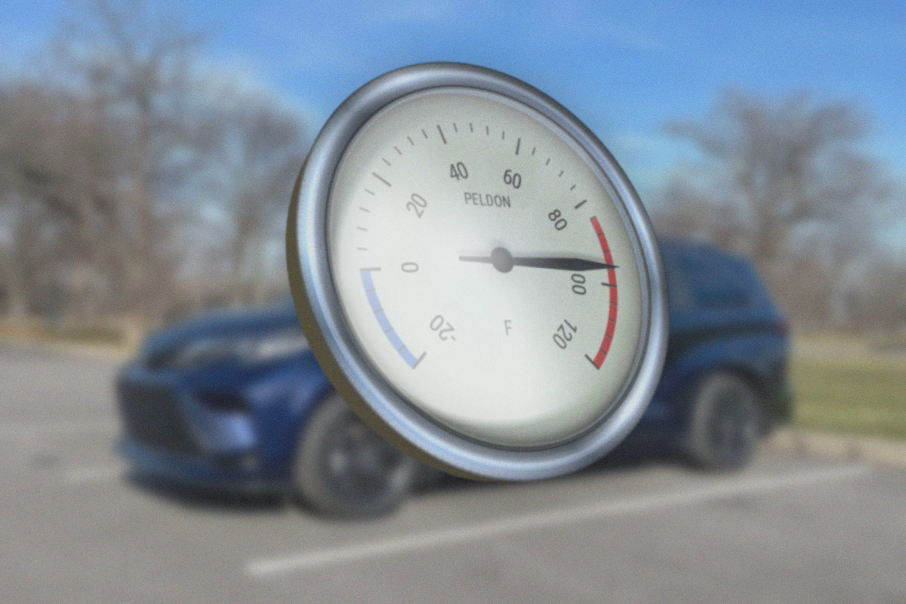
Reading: 96 (°F)
